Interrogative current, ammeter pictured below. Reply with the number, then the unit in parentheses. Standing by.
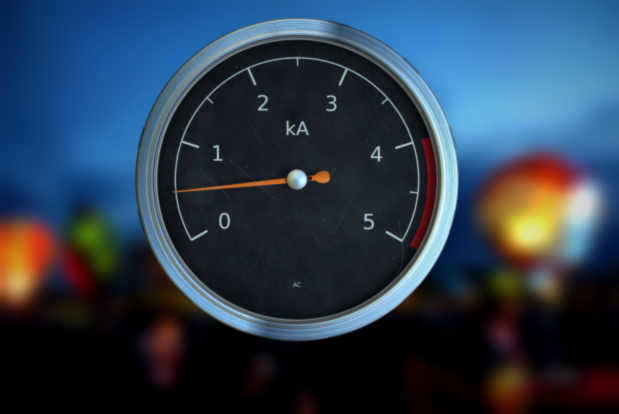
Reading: 0.5 (kA)
